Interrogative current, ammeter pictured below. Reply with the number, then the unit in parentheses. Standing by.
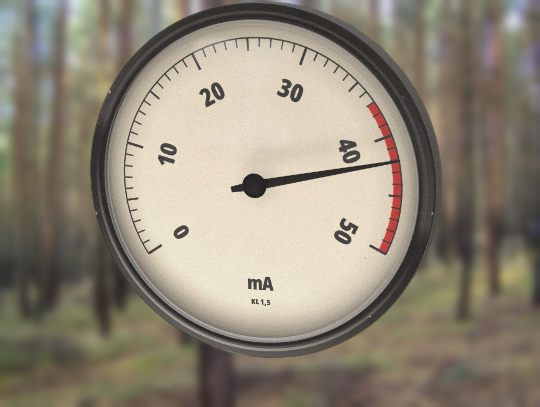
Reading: 42 (mA)
